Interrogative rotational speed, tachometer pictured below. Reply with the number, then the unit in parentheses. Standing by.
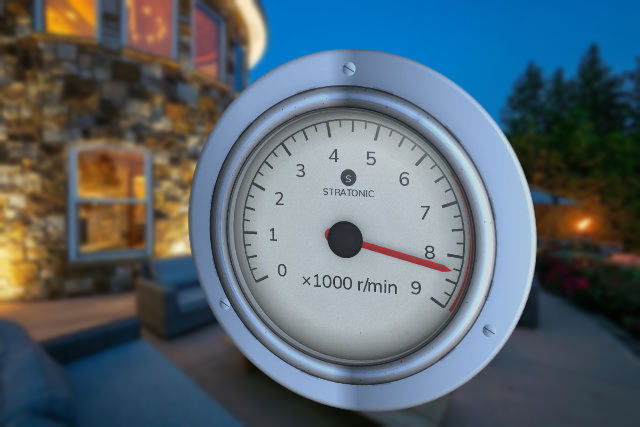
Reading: 8250 (rpm)
